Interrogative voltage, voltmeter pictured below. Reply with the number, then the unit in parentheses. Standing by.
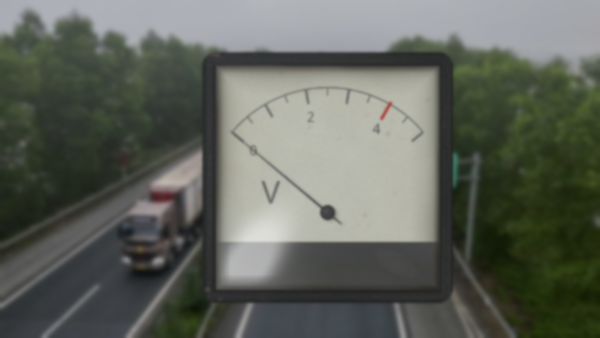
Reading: 0 (V)
